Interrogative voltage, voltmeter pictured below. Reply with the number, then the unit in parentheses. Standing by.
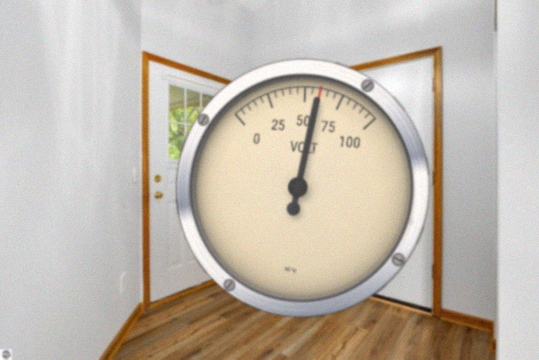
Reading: 60 (V)
